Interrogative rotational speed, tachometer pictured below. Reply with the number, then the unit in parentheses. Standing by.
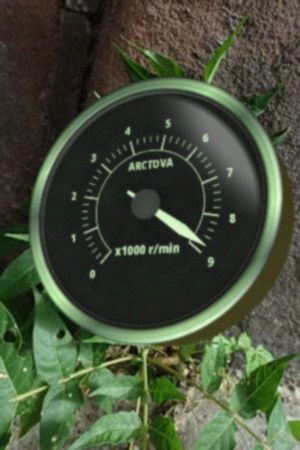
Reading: 8800 (rpm)
